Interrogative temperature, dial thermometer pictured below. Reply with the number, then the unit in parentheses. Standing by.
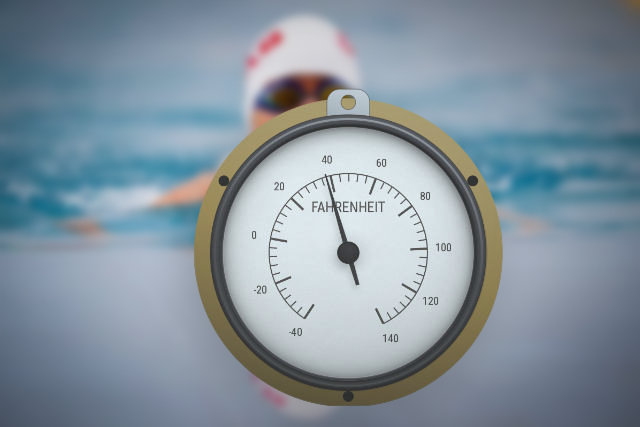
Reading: 38 (°F)
